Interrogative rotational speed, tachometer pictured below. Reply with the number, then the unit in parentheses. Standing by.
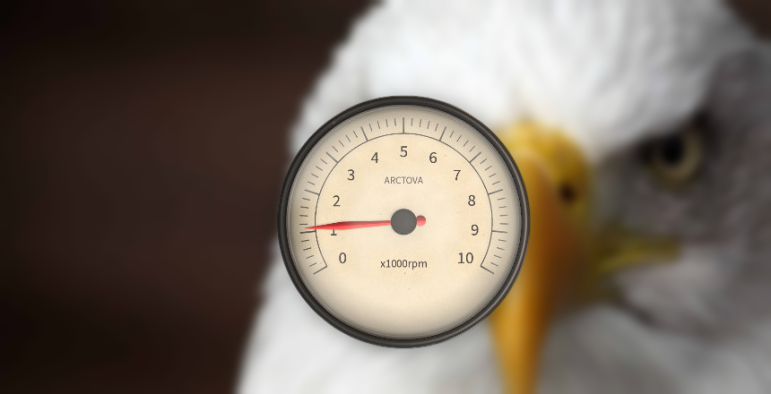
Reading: 1100 (rpm)
